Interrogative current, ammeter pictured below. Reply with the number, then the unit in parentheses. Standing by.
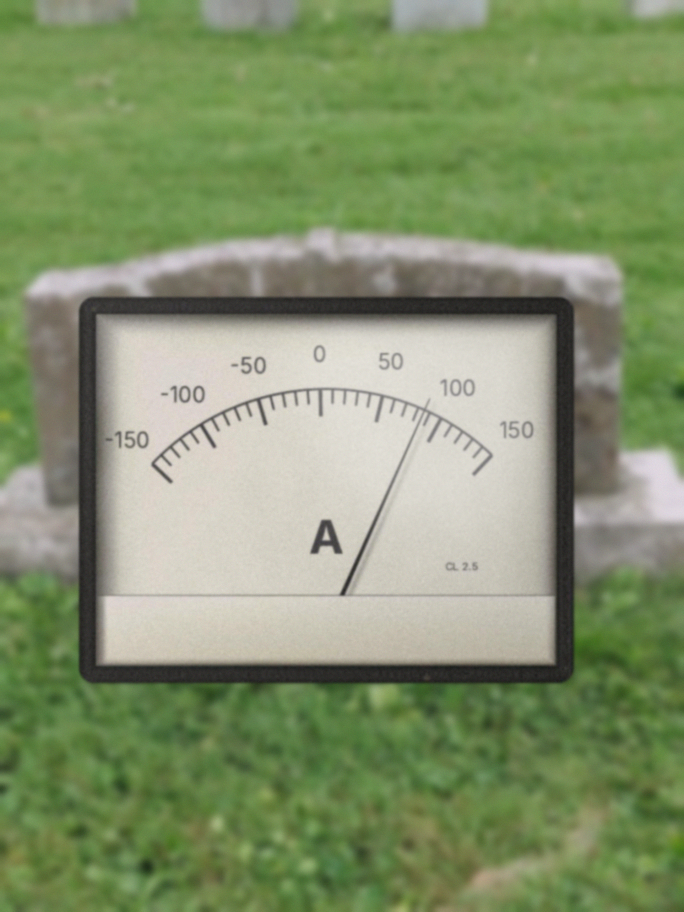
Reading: 85 (A)
